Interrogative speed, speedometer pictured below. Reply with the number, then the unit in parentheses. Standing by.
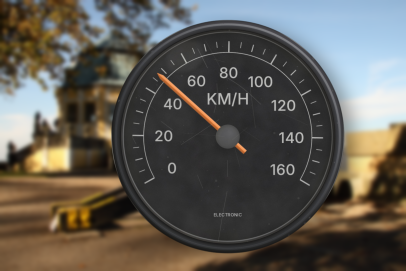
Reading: 47.5 (km/h)
